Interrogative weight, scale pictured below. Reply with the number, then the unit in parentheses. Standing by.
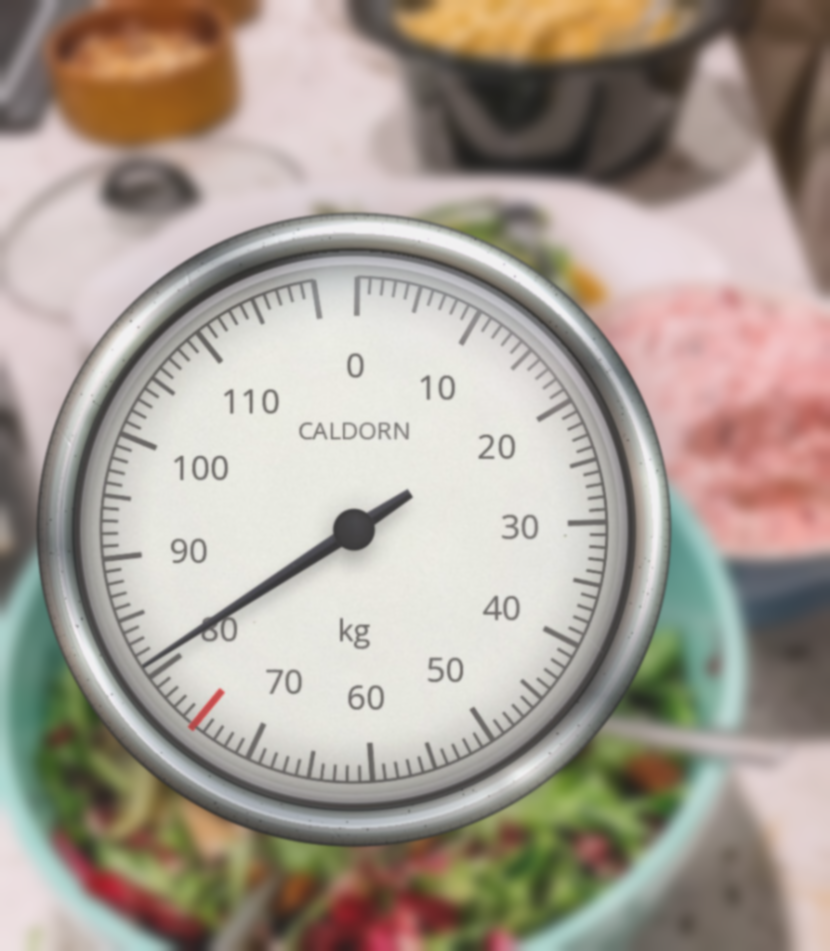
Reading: 81 (kg)
